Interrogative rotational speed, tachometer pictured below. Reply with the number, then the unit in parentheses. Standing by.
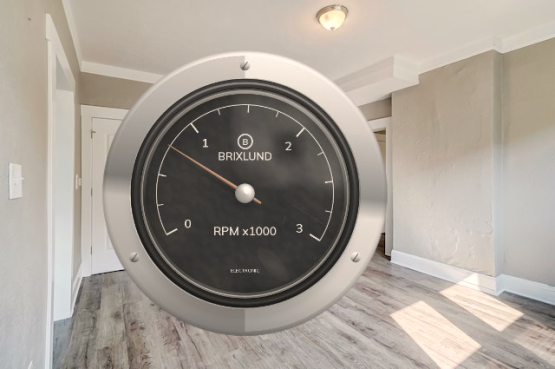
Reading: 750 (rpm)
